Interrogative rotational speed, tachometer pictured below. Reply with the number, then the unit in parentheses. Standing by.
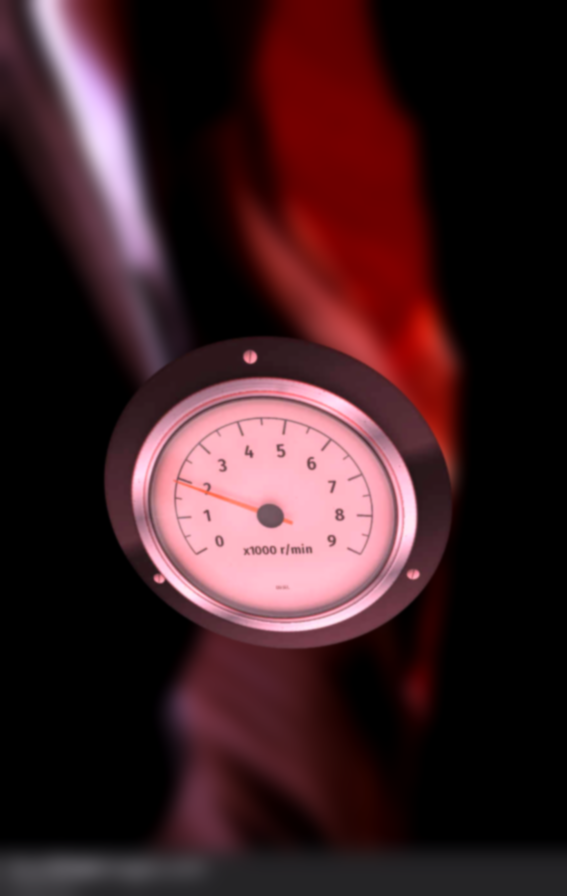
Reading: 2000 (rpm)
